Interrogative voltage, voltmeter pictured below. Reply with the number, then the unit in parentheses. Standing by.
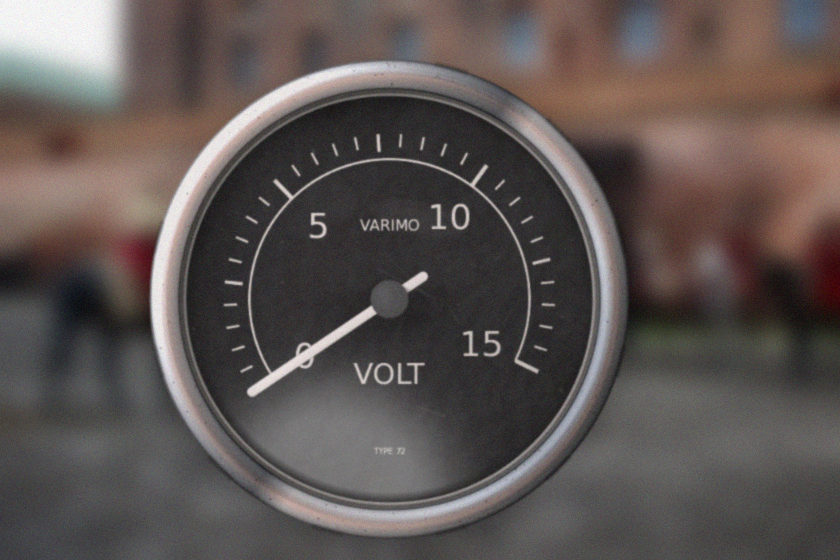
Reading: 0 (V)
